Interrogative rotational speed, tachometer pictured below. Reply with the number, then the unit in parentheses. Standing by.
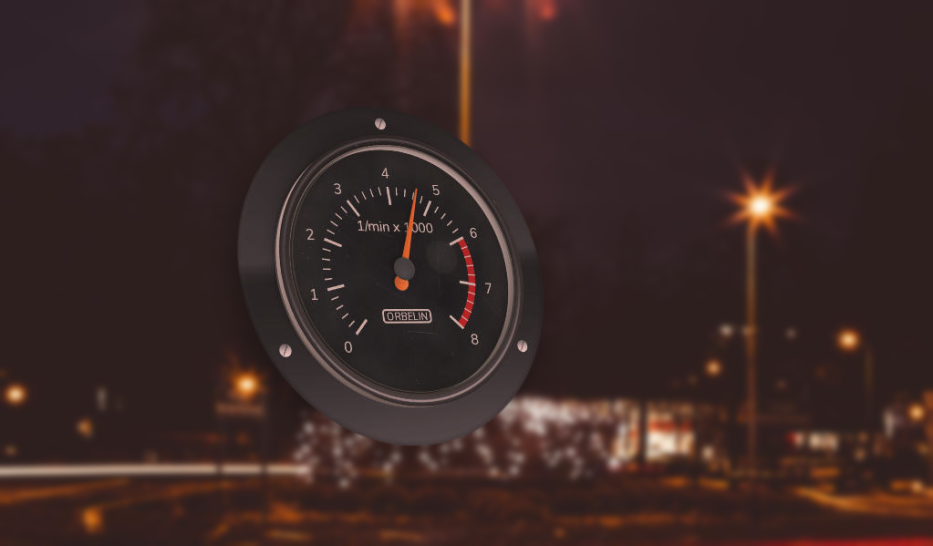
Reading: 4600 (rpm)
